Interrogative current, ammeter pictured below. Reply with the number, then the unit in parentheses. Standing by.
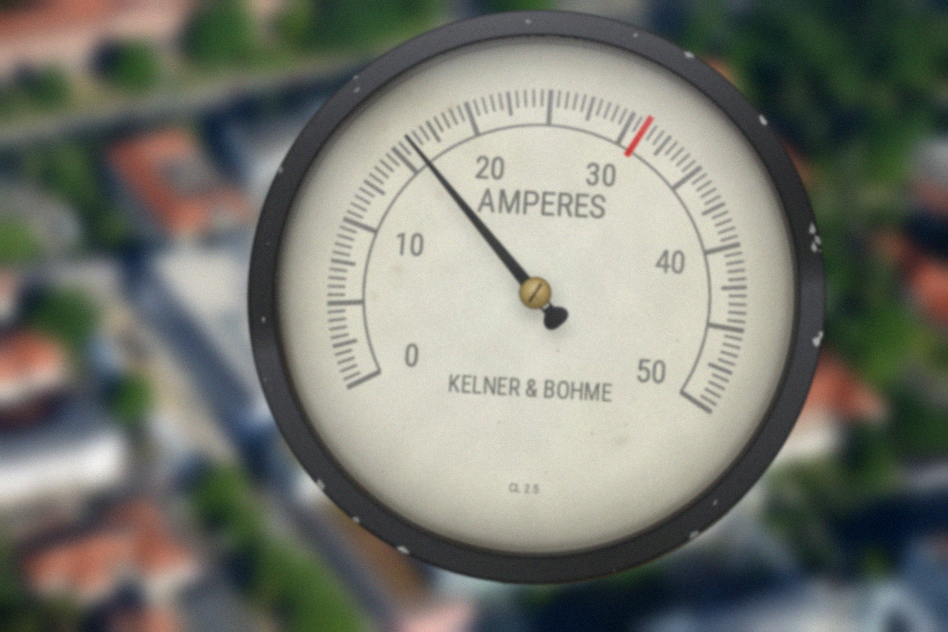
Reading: 16 (A)
